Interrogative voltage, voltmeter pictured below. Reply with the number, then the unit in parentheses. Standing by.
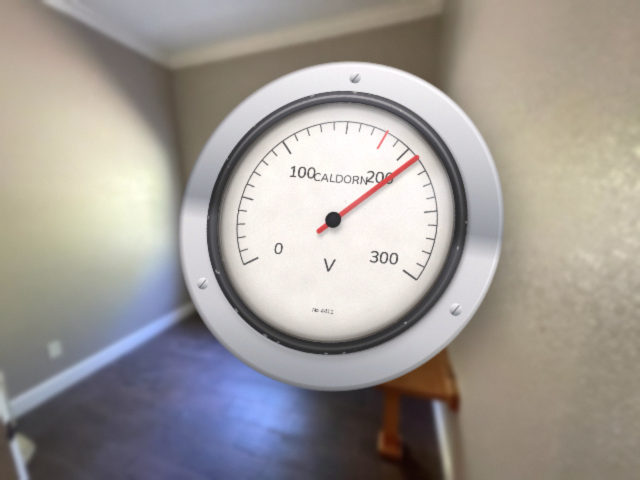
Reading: 210 (V)
